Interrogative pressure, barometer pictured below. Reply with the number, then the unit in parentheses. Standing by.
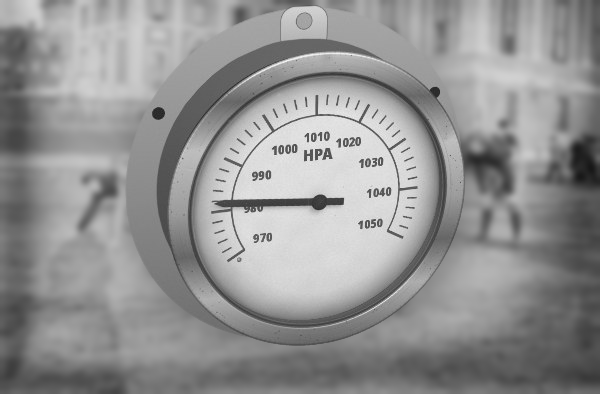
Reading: 982 (hPa)
